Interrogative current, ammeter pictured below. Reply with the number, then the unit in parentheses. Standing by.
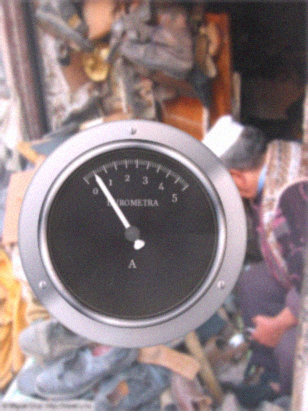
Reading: 0.5 (A)
